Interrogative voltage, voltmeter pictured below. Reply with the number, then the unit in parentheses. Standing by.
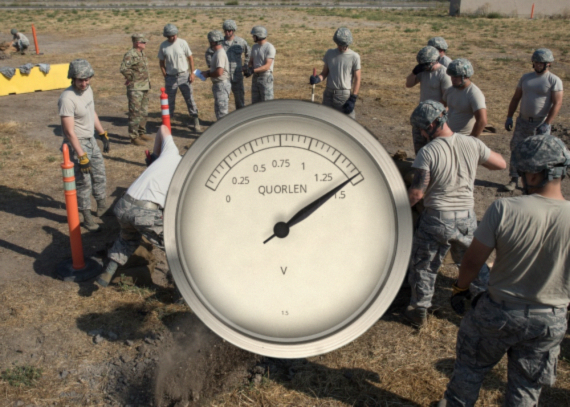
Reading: 1.45 (V)
